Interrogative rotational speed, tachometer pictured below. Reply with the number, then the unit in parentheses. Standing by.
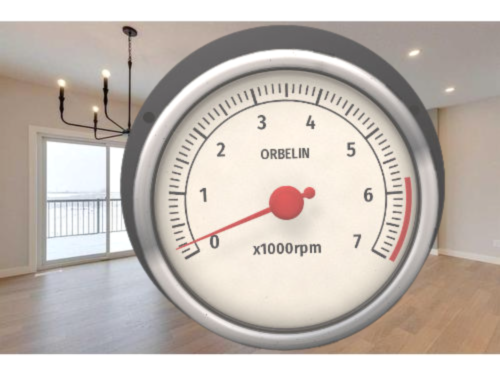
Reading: 200 (rpm)
